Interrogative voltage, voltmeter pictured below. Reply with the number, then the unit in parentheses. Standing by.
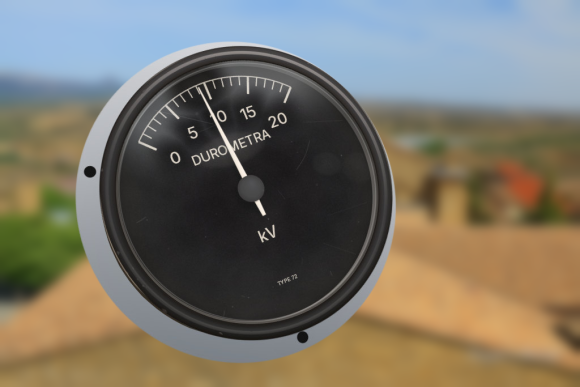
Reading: 9 (kV)
